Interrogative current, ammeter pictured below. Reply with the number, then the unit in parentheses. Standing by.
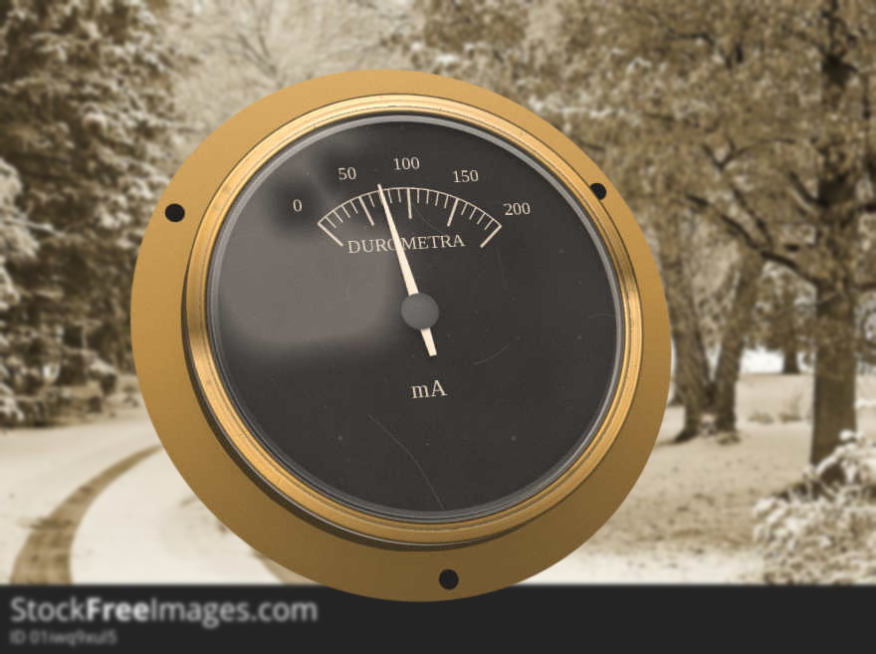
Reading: 70 (mA)
